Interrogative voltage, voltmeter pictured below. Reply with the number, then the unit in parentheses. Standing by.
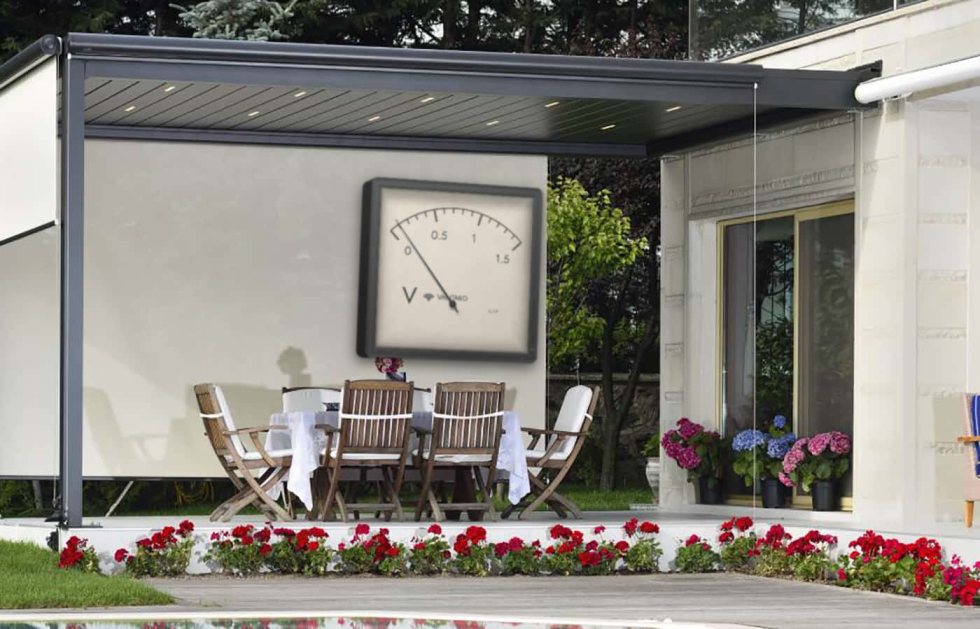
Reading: 0.1 (V)
